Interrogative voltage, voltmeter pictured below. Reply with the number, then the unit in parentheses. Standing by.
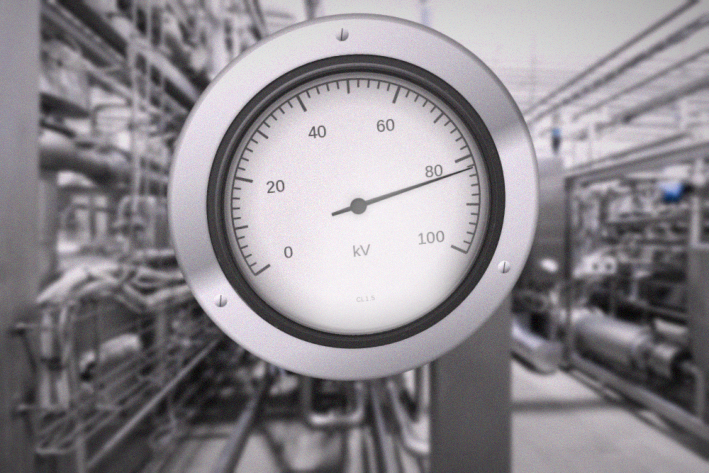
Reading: 82 (kV)
